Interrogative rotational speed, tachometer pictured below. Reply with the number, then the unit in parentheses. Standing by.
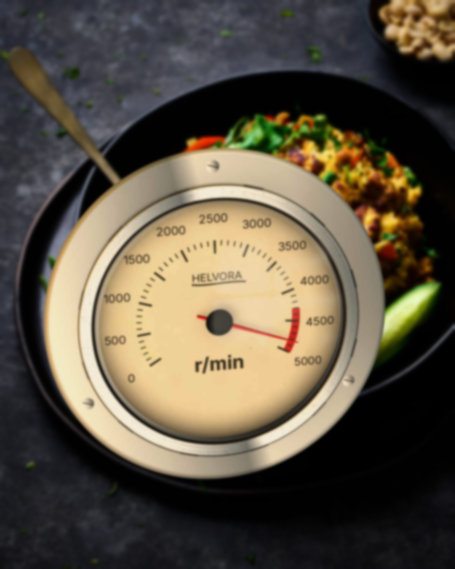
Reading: 4800 (rpm)
